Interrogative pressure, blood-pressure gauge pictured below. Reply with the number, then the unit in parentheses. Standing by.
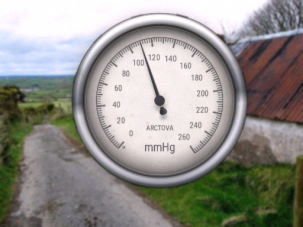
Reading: 110 (mmHg)
